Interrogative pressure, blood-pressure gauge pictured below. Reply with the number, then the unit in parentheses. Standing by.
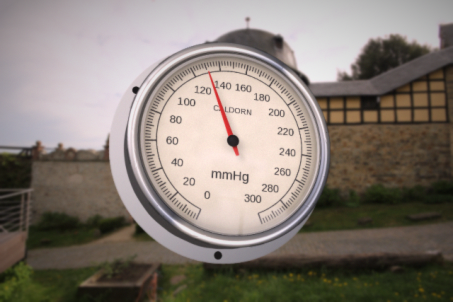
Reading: 130 (mmHg)
